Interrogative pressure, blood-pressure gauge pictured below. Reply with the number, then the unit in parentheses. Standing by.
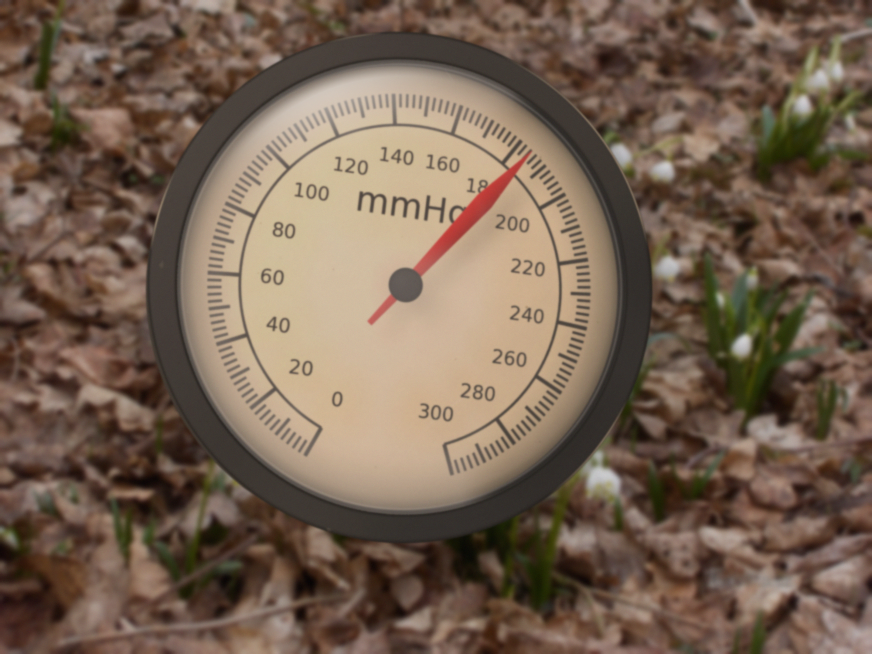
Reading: 184 (mmHg)
